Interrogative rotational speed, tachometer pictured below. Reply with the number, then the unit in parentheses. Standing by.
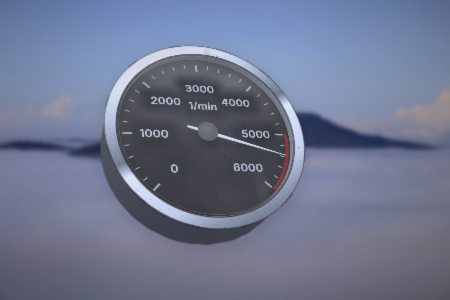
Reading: 5400 (rpm)
